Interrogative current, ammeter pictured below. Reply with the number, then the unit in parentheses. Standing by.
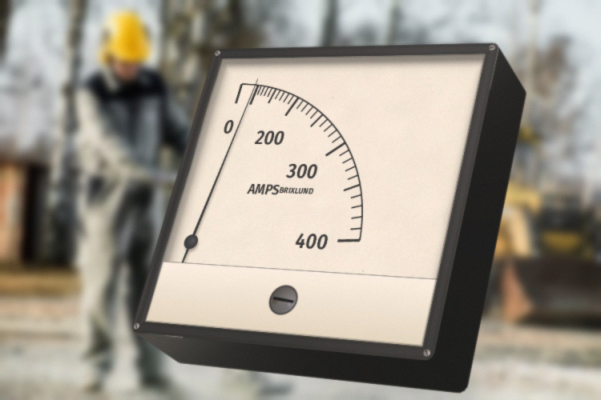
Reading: 100 (A)
